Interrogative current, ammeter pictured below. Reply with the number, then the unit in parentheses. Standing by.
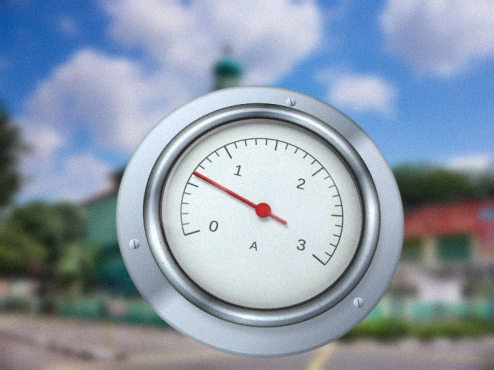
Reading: 0.6 (A)
